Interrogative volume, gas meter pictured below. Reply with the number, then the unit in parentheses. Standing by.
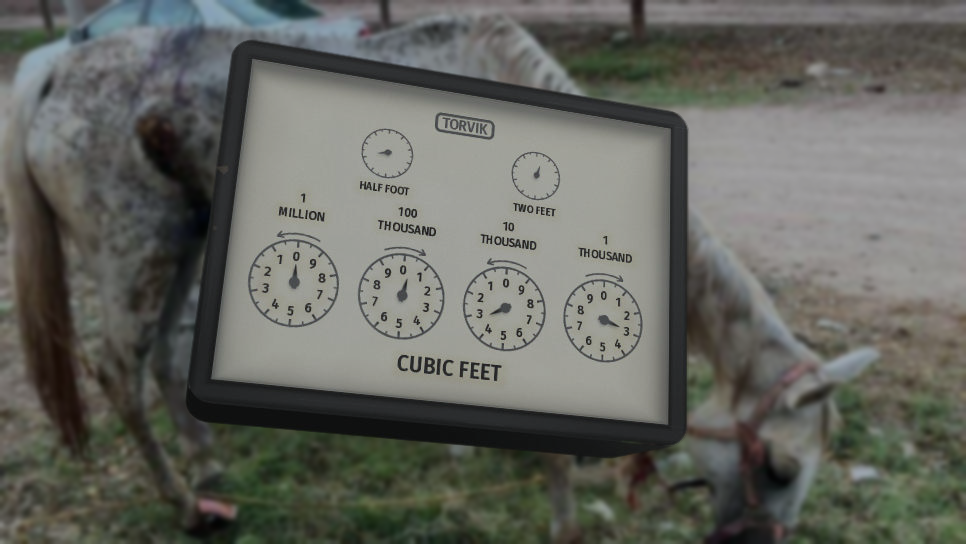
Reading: 3300 (ft³)
